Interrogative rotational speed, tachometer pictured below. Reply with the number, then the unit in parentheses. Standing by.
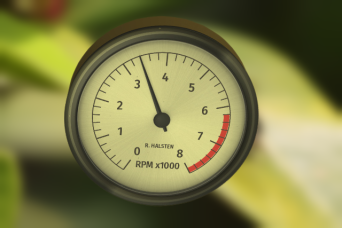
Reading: 3400 (rpm)
